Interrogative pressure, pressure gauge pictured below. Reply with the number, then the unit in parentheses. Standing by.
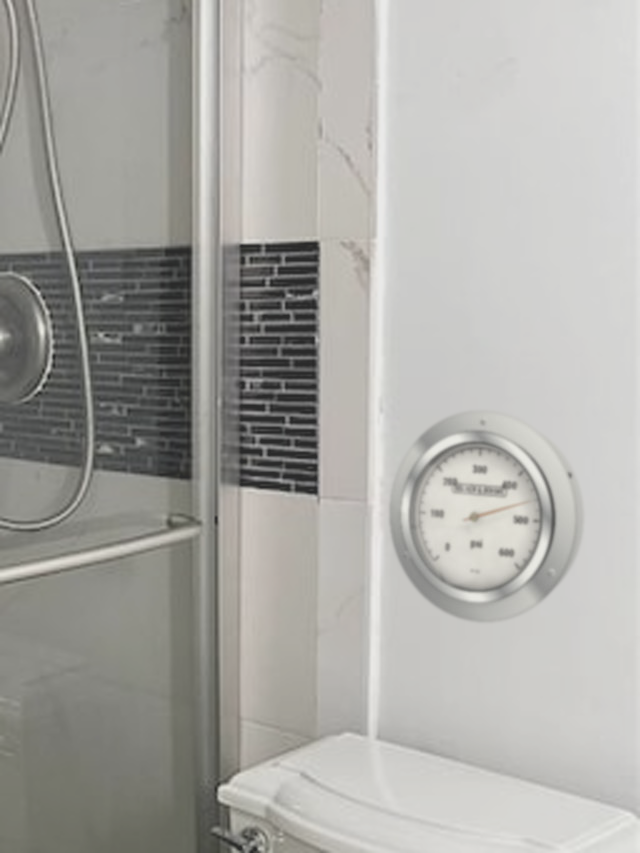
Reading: 460 (psi)
